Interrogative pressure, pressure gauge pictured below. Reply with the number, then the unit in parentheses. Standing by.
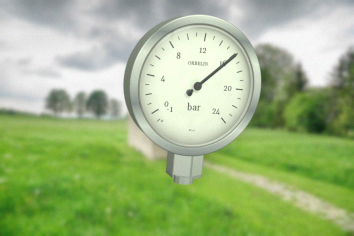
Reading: 16 (bar)
